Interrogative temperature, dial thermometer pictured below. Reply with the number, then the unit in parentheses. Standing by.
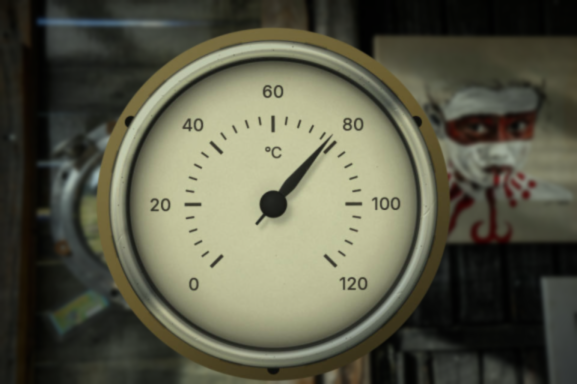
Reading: 78 (°C)
